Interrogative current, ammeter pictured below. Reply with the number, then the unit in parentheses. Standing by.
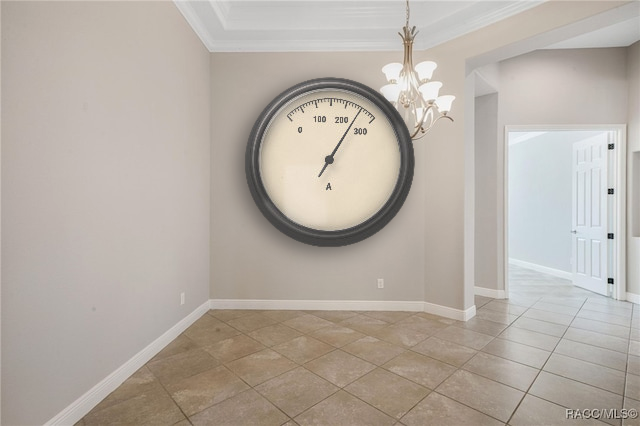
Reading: 250 (A)
